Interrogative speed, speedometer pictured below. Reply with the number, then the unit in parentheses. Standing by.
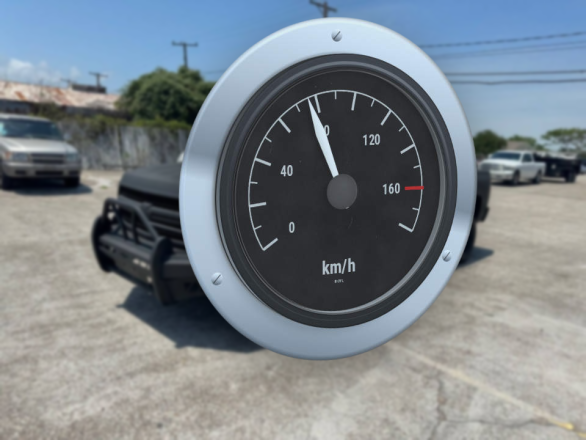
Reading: 75 (km/h)
